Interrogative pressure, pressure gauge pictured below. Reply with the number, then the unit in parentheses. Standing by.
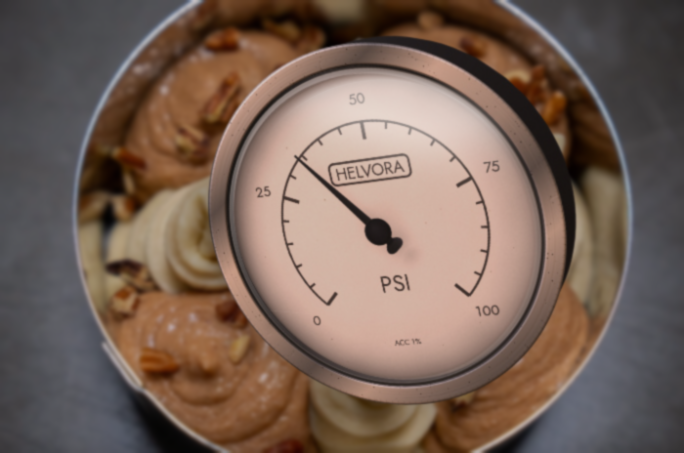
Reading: 35 (psi)
